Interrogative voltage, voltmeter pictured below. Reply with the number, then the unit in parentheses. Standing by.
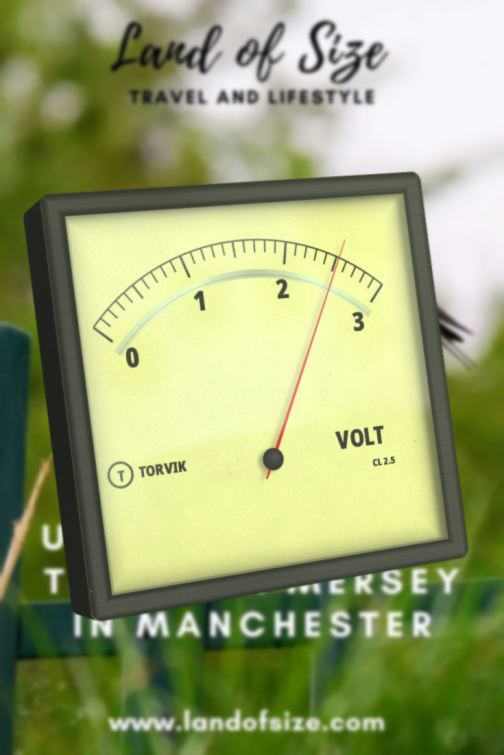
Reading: 2.5 (V)
